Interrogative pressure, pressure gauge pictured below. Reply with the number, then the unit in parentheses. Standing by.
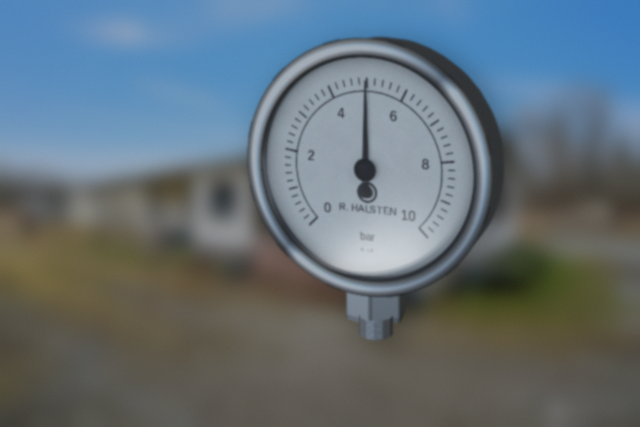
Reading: 5 (bar)
